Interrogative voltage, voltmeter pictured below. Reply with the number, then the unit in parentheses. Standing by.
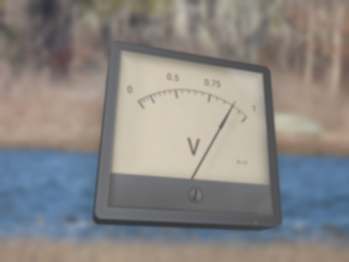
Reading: 0.9 (V)
